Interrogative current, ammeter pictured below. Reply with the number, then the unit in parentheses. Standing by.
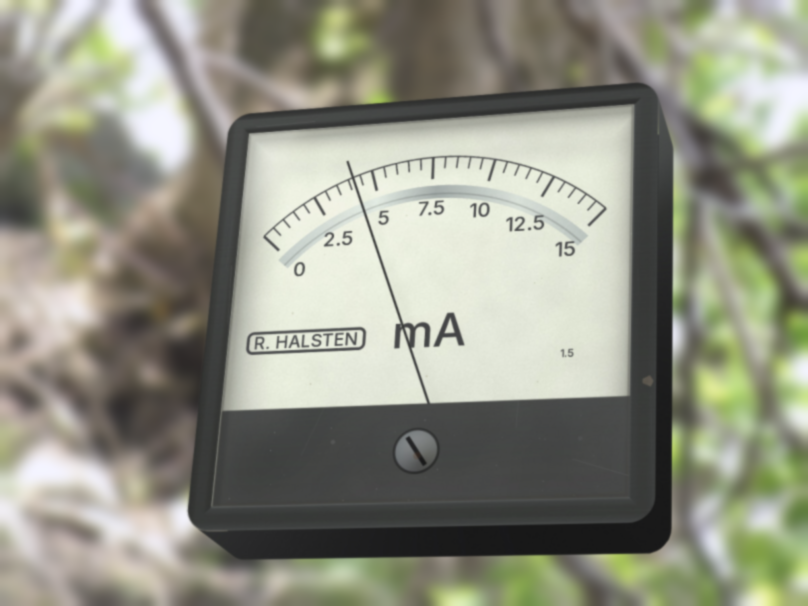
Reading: 4.25 (mA)
